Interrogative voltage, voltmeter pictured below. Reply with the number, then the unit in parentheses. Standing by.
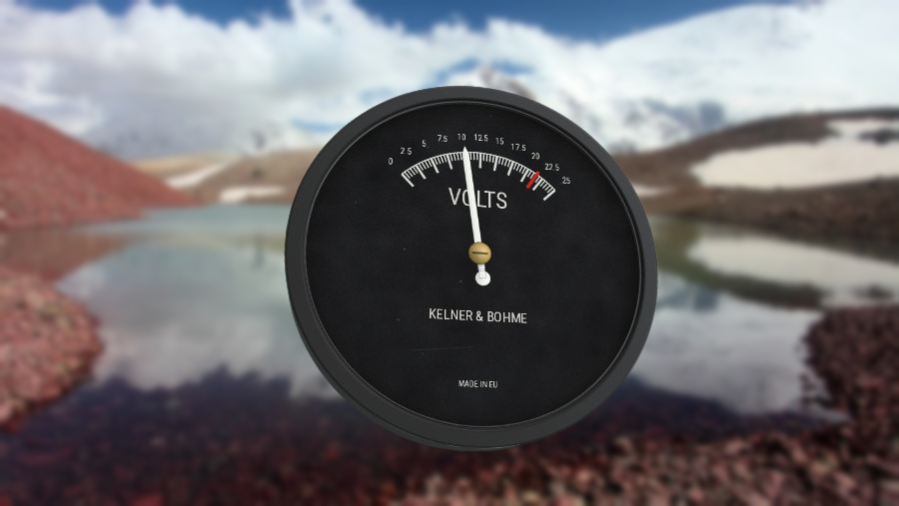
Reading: 10 (V)
